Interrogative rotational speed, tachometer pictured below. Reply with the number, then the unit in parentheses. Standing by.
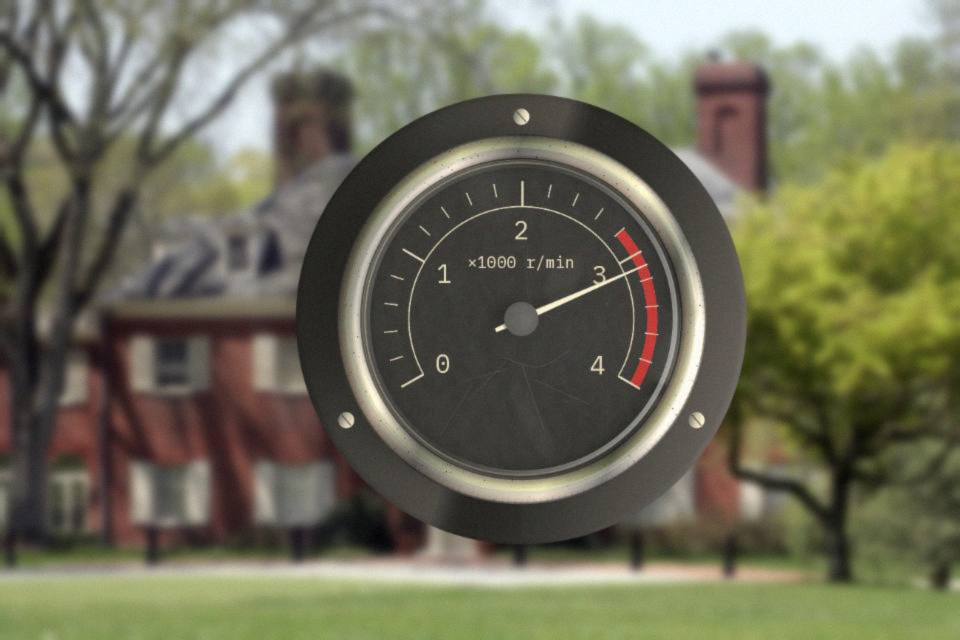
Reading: 3100 (rpm)
